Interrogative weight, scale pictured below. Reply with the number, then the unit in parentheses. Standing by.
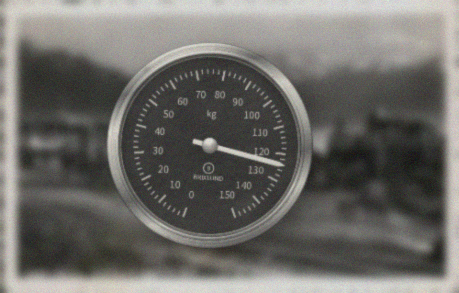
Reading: 124 (kg)
